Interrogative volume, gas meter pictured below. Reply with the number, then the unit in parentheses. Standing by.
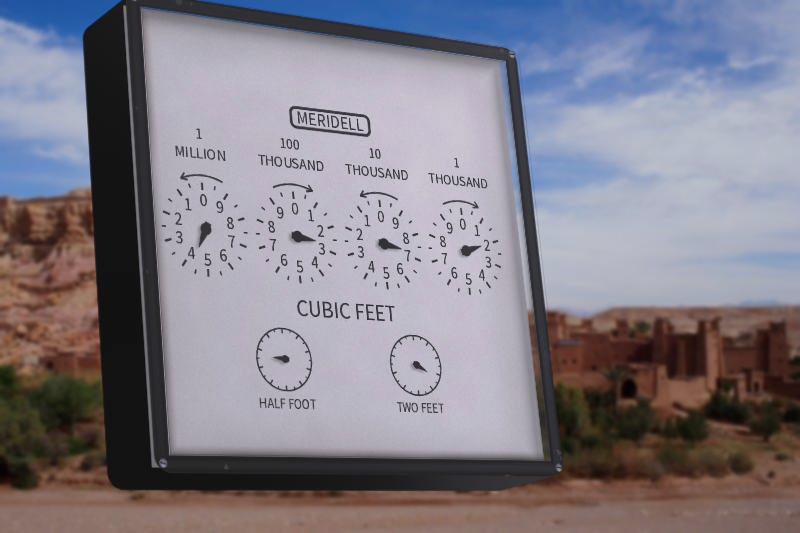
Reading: 427200 (ft³)
